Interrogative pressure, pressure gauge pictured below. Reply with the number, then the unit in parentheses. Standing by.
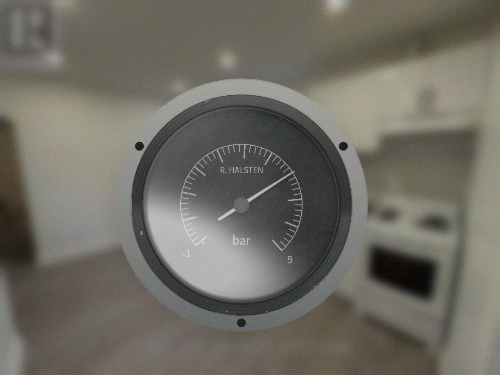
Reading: 6 (bar)
